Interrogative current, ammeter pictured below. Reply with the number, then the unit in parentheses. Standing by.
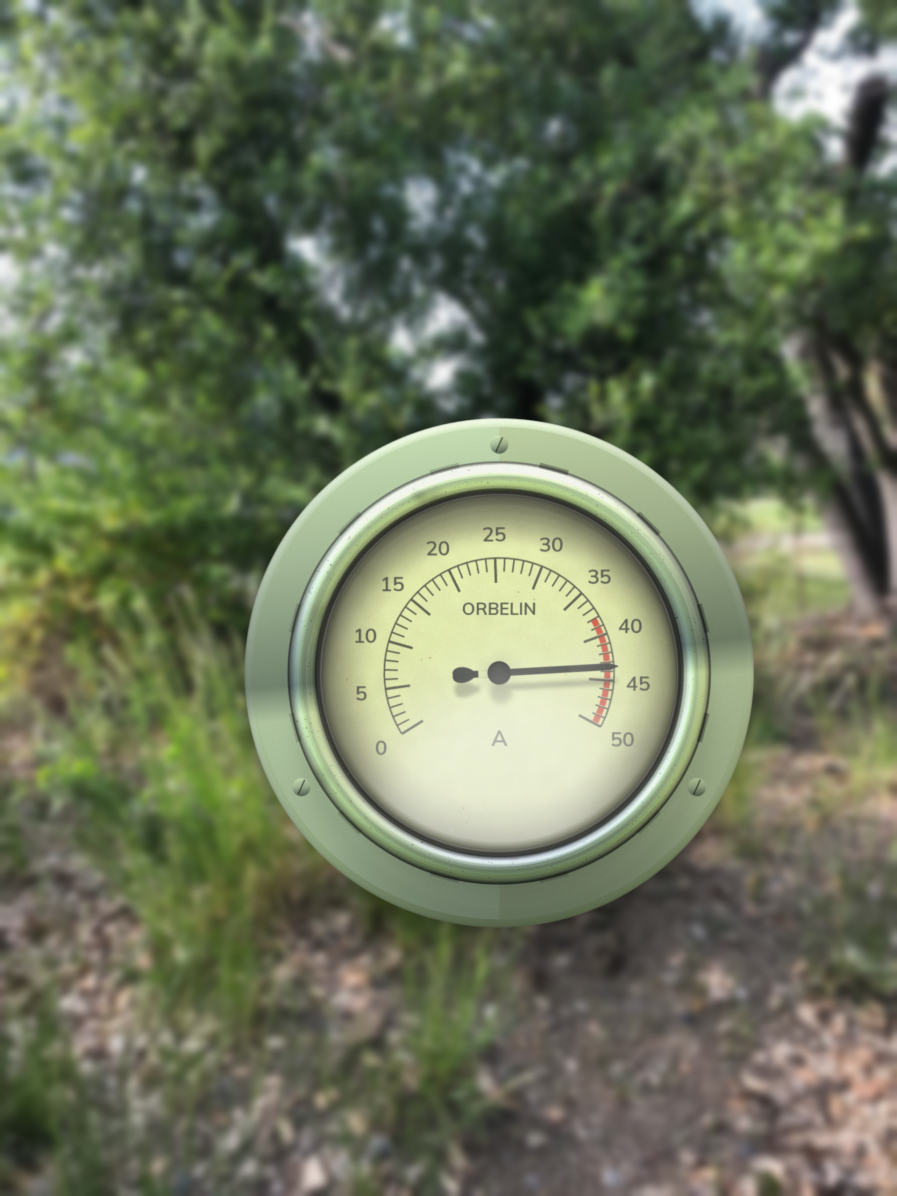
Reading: 43.5 (A)
